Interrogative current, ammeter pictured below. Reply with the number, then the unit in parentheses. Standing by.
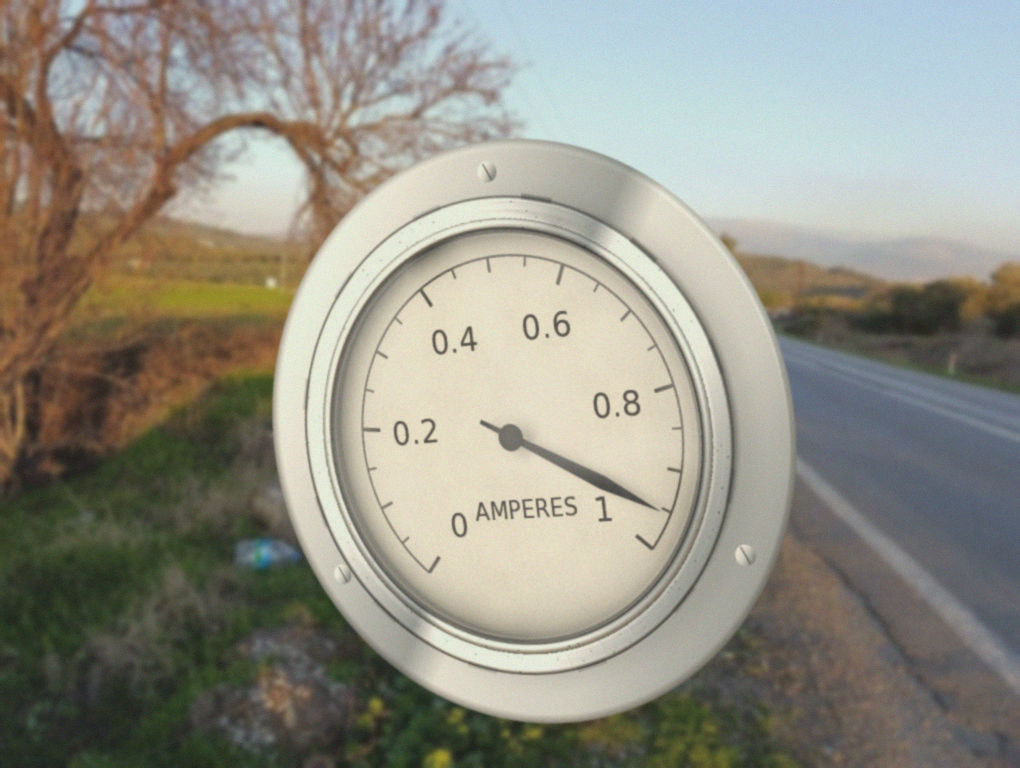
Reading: 0.95 (A)
